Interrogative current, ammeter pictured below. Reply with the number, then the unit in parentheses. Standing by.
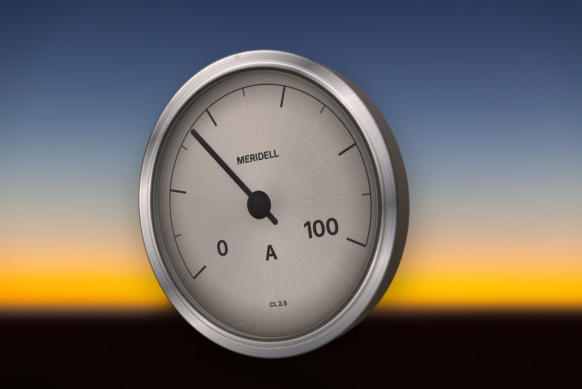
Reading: 35 (A)
